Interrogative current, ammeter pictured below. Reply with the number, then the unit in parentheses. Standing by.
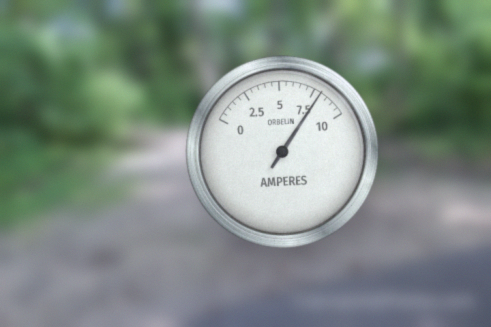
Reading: 8 (A)
